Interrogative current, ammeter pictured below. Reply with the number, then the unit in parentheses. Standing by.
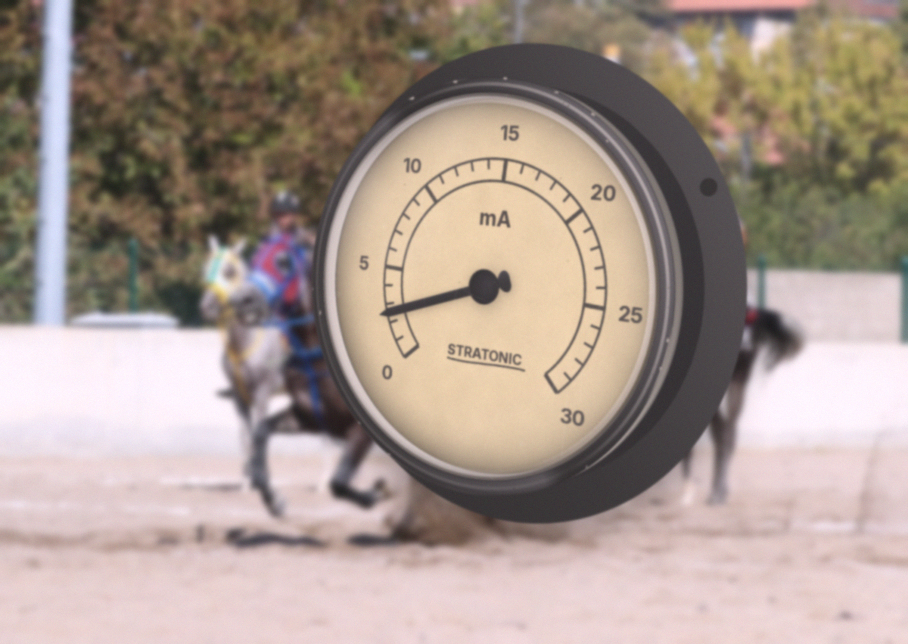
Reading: 2.5 (mA)
